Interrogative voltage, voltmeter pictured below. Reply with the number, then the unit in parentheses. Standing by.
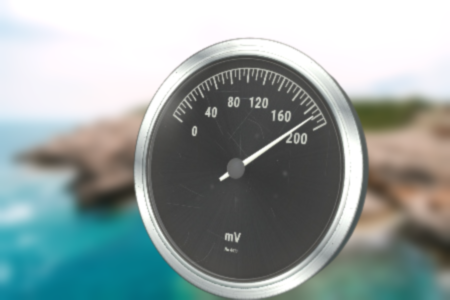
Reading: 190 (mV)
